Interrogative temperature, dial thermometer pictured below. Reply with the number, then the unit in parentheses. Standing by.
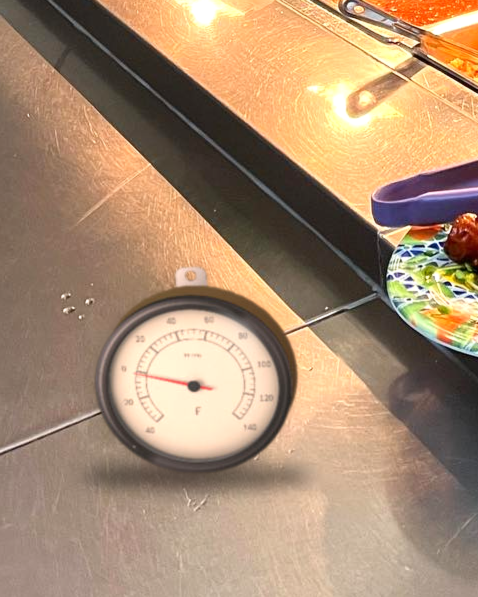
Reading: 0 (°F)
